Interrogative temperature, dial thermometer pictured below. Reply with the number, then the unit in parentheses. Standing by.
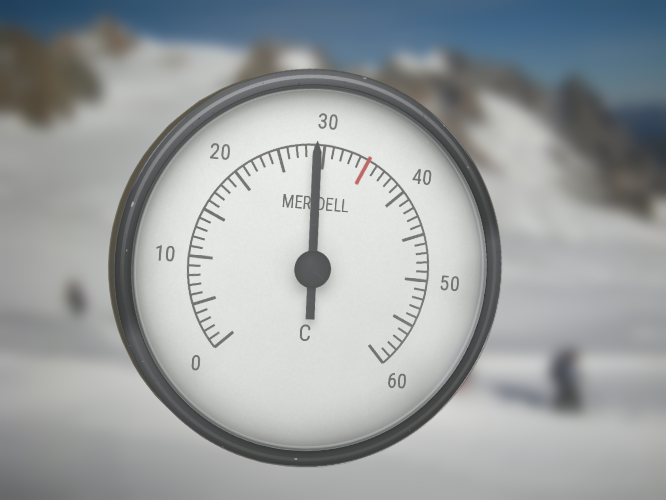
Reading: 29 (°C)
